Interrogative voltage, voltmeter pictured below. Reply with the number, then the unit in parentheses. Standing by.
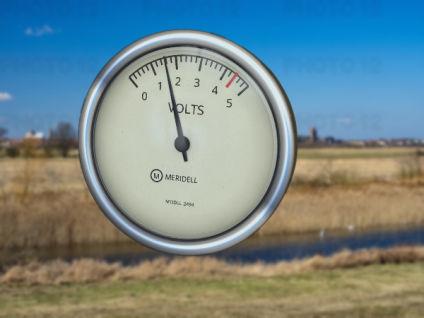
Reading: 1.6 (V)
